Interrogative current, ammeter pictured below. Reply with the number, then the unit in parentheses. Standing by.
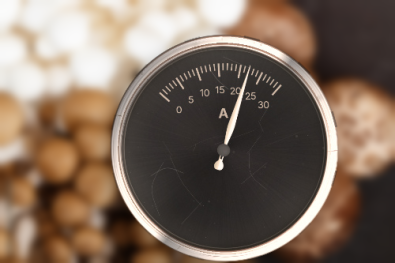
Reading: 22 (A)
